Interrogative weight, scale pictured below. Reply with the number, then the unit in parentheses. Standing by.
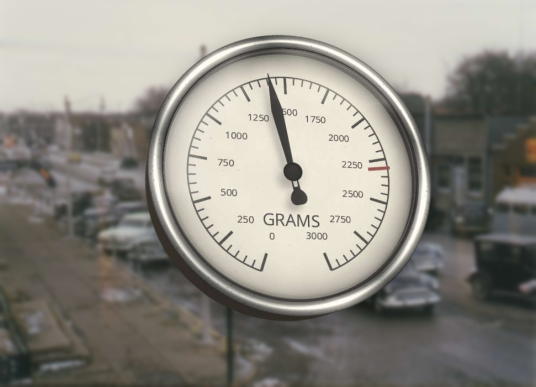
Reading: 1400 (g)
